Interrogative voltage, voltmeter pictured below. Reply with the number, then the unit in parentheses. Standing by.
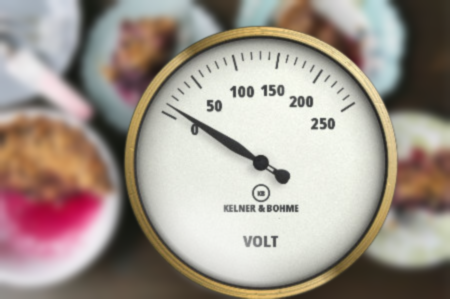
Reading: 10 (V)
